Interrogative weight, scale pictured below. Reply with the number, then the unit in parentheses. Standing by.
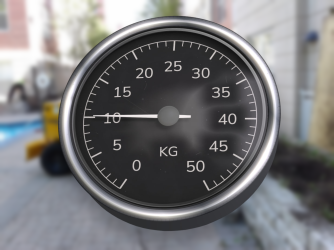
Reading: 10 (kg)
